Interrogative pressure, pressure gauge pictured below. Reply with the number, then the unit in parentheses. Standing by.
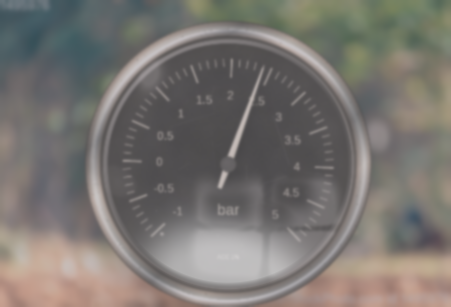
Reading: 2.4 (bar)
